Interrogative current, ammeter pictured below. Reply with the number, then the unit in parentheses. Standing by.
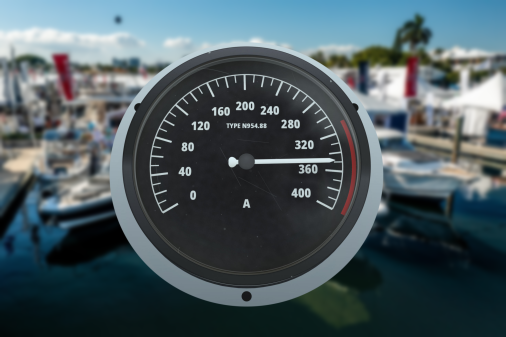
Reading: 350 (A)
